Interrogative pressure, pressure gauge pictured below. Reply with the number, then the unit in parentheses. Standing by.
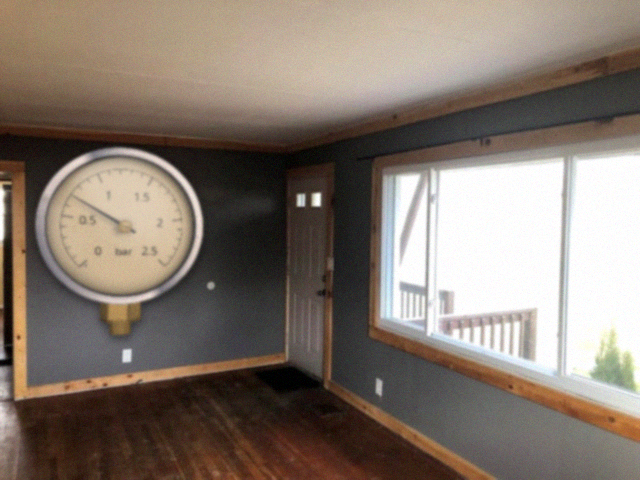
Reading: 0.7 (bar)
